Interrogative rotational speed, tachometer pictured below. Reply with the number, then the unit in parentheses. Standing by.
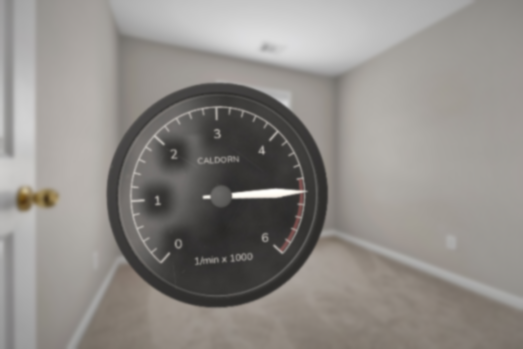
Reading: 5000 (rpm)
